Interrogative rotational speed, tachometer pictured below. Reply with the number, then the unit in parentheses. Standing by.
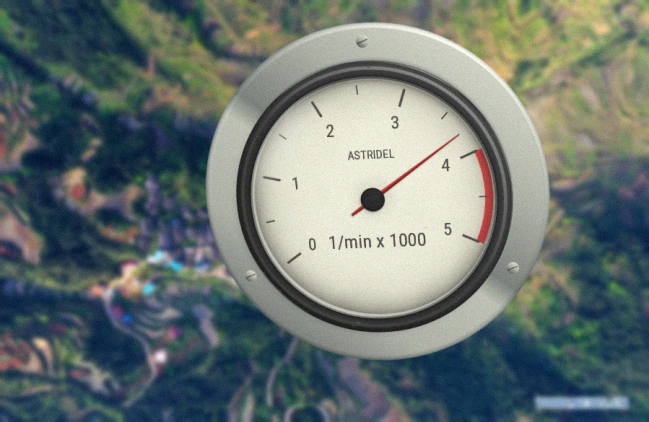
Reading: 3750 (rpm)
